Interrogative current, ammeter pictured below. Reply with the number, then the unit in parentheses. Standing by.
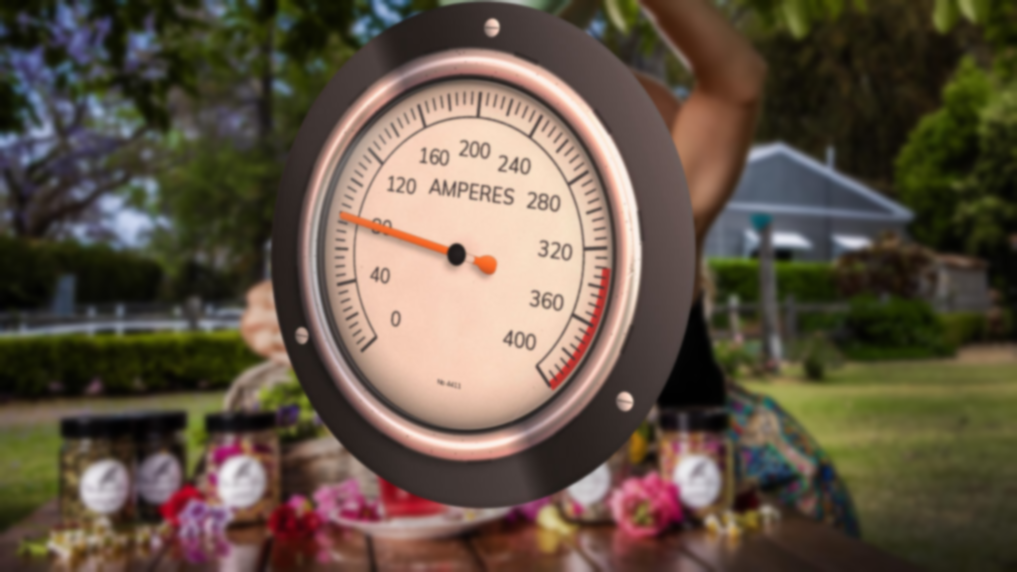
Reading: 80 (A)
